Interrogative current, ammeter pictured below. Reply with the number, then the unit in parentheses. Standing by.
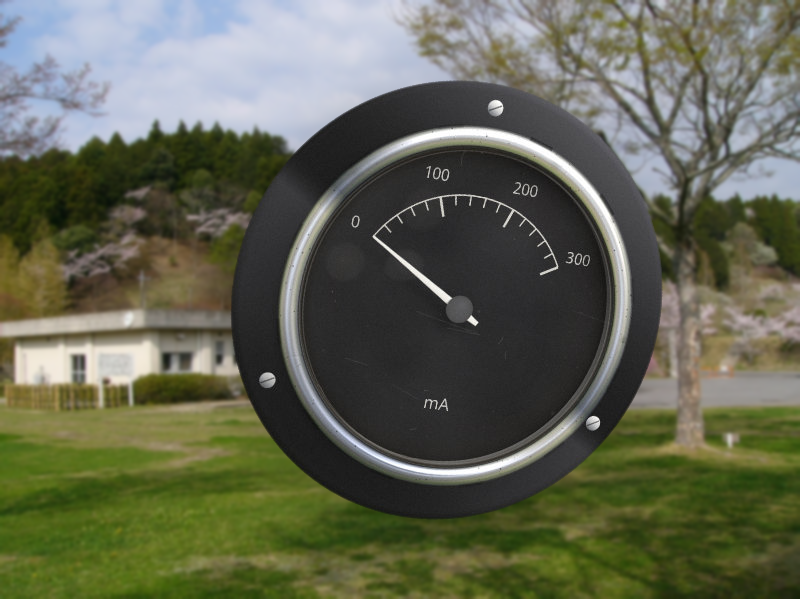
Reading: 0 (mA)
